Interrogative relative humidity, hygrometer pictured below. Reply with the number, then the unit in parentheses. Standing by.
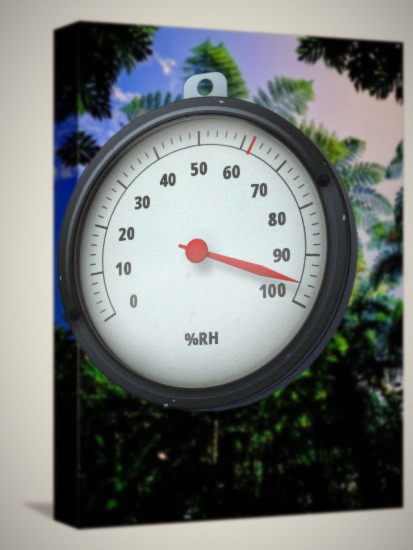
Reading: 96 (%)
